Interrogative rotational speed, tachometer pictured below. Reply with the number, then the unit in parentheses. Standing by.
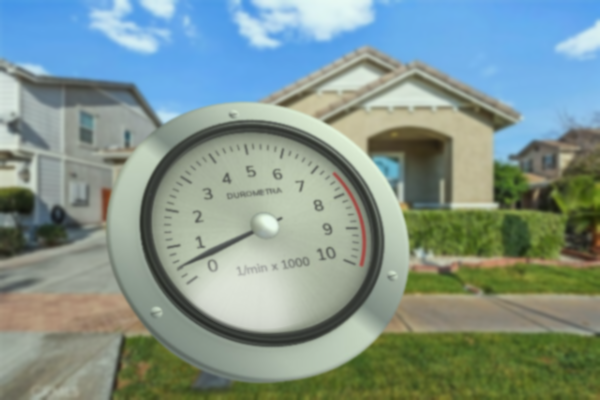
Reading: 400 (rpm)
